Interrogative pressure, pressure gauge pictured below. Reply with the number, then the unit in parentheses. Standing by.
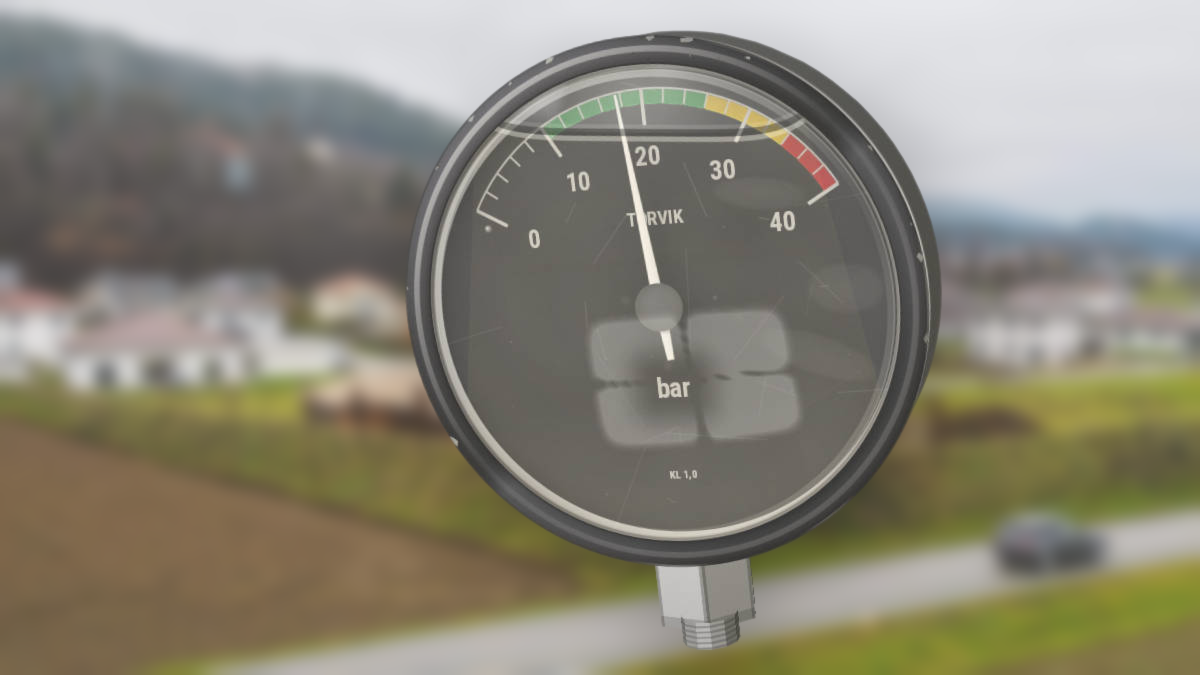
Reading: 18 (bar)
